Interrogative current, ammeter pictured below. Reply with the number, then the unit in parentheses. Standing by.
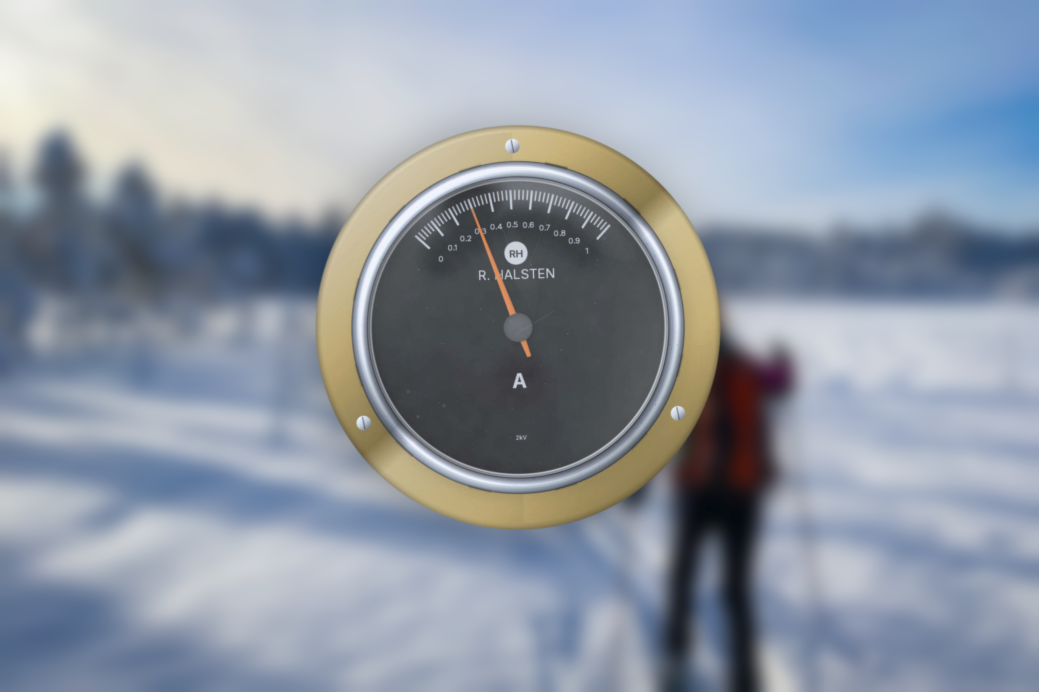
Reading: 0.3 (A)
